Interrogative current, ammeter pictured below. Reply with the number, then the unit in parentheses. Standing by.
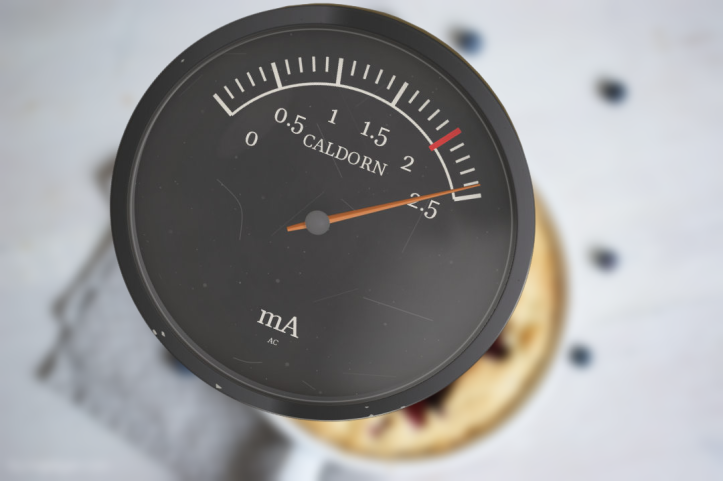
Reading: 2.4 (mA)
